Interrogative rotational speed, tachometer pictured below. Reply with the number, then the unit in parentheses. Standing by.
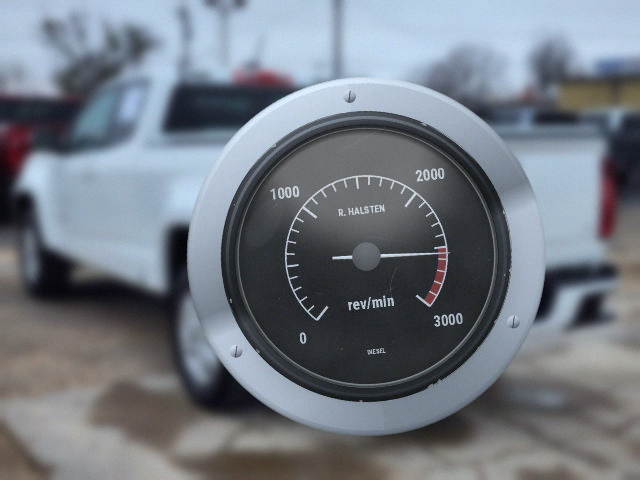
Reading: 2550 (rpm)
